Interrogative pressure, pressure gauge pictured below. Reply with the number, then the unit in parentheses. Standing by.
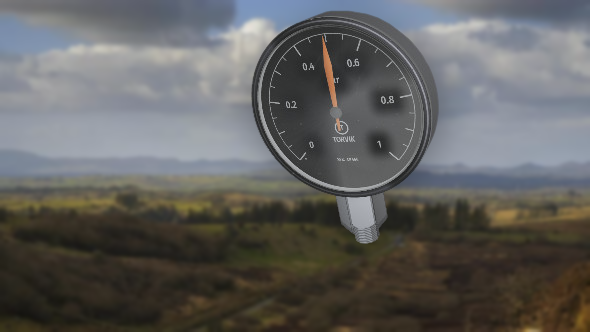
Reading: 0.5 (bar)
